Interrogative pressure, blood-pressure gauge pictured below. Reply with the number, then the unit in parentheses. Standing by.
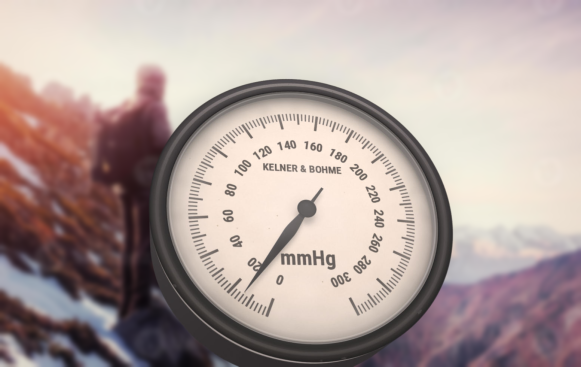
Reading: 14 (mmHg)
